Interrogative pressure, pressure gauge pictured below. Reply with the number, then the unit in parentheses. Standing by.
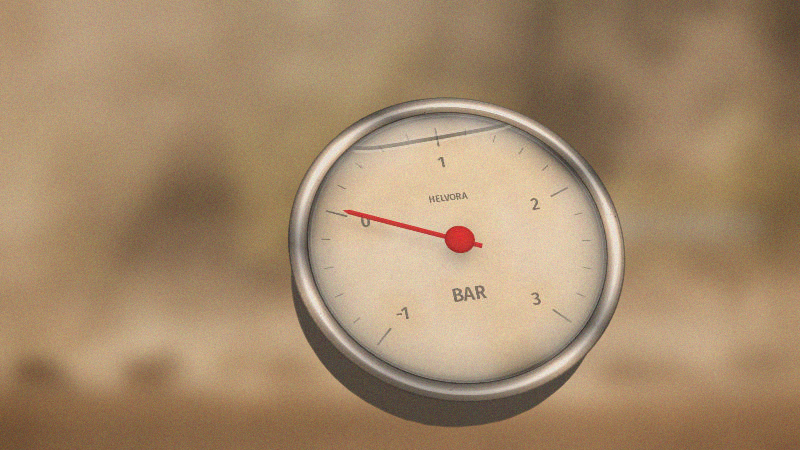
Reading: 0 (bar)
